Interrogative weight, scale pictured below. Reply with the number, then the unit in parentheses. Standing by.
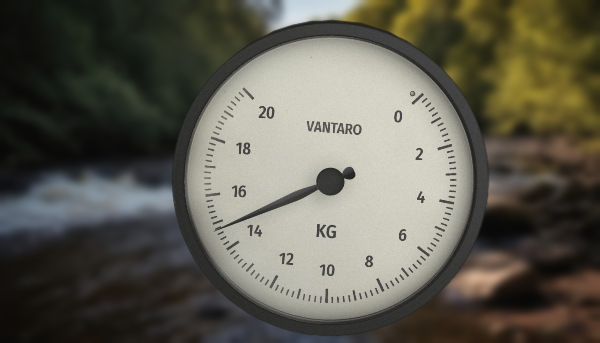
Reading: 14.8 (kg)
